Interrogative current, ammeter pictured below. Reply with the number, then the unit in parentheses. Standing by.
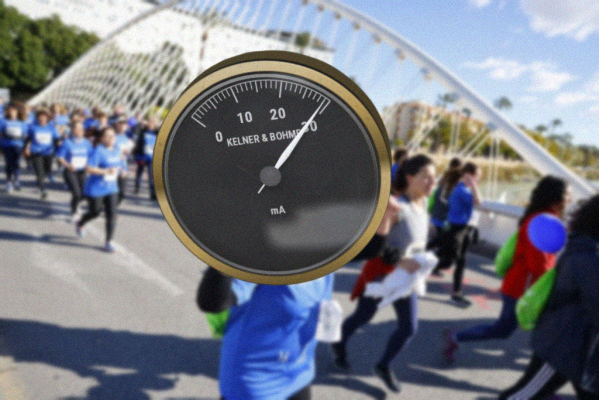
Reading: 29 (mA)
